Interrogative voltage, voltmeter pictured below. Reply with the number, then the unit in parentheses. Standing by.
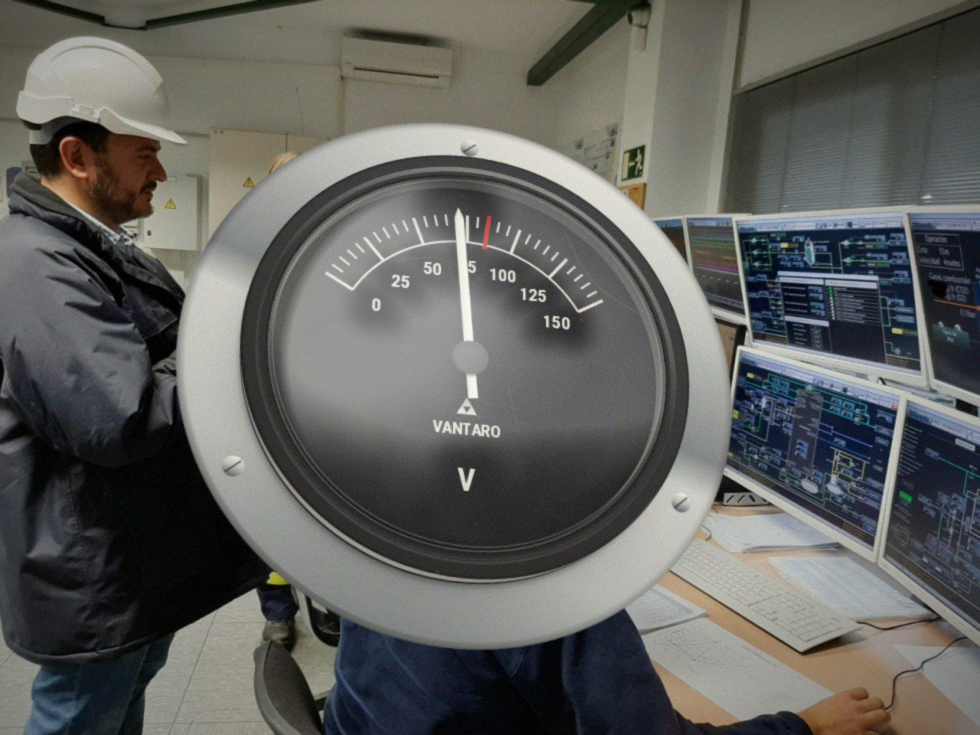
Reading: 70 (V)
